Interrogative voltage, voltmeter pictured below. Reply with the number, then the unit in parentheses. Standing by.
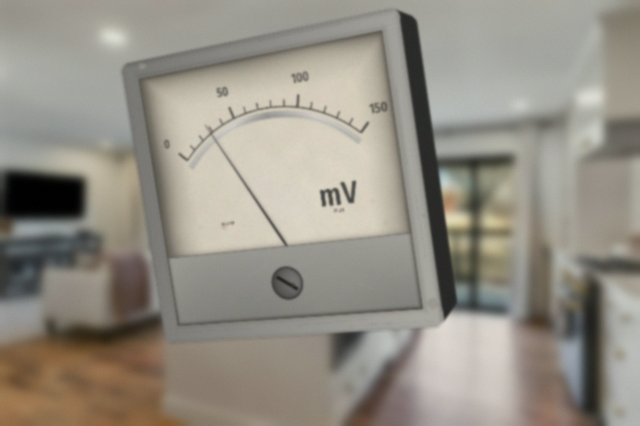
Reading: 30 (mV)
